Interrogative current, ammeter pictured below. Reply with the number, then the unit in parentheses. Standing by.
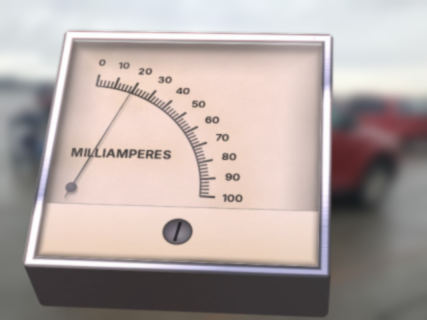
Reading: 20 (mA)
